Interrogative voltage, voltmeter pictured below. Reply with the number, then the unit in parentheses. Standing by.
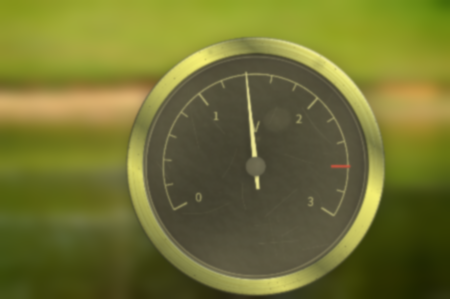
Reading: 1.4 (V)
